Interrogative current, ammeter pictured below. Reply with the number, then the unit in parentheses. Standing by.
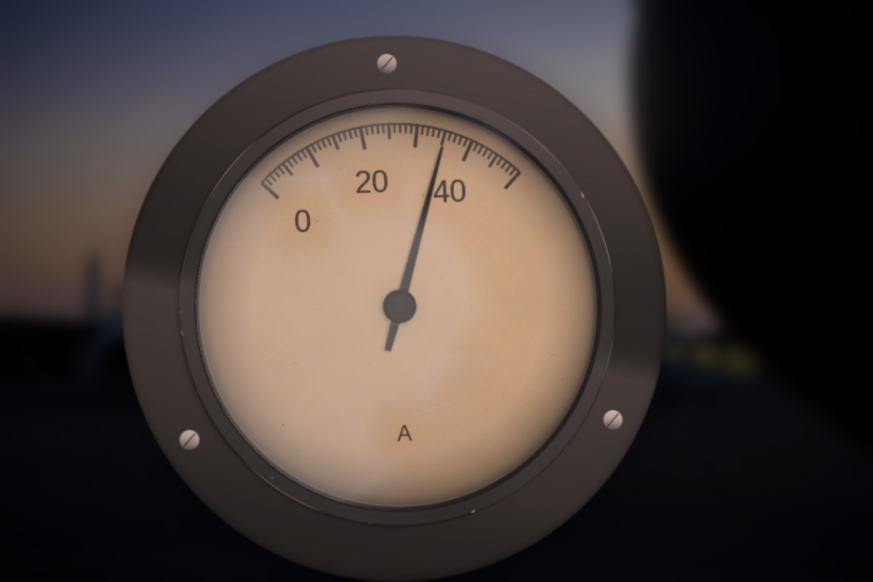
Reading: 35 (A)
